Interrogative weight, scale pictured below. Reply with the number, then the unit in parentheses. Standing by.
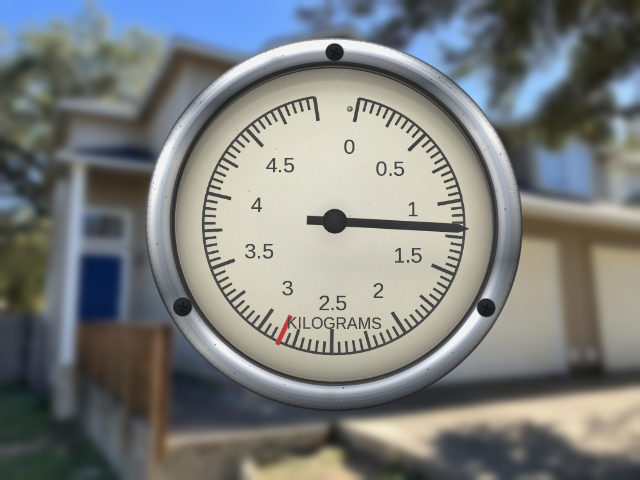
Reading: 1.2 (kg)
